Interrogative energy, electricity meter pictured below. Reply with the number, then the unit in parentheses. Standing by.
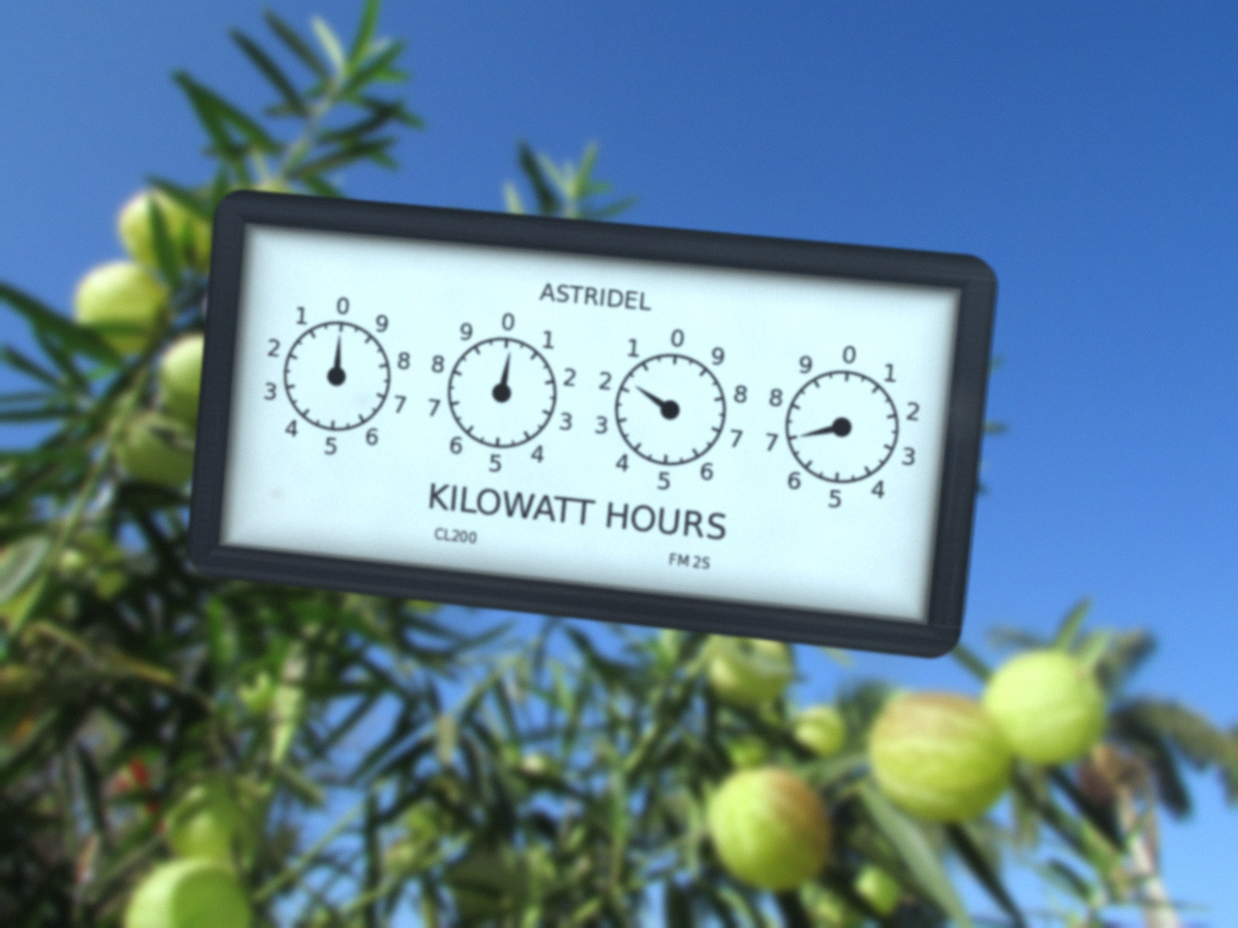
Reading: 17 (kWh)
